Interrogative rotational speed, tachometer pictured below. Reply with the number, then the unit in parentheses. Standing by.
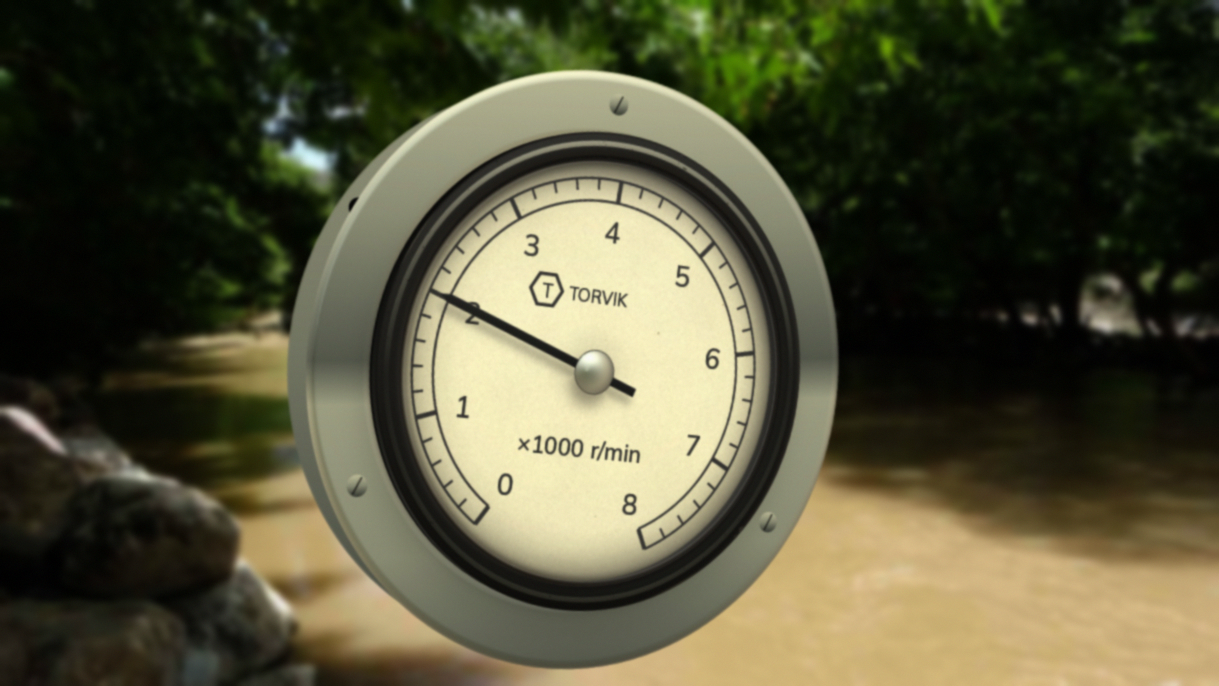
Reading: 2000 (rpm)
